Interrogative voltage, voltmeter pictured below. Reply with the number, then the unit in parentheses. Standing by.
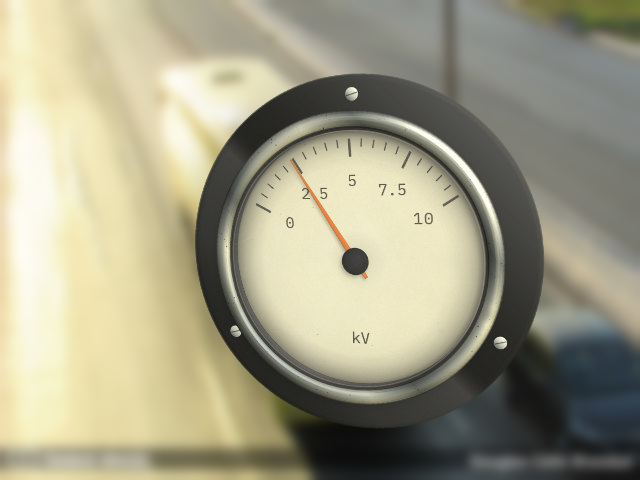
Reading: 2.5 (kV)
